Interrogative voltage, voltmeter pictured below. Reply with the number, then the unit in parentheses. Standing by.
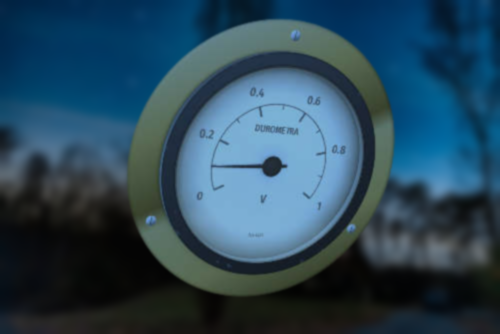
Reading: 0.1 (V)
